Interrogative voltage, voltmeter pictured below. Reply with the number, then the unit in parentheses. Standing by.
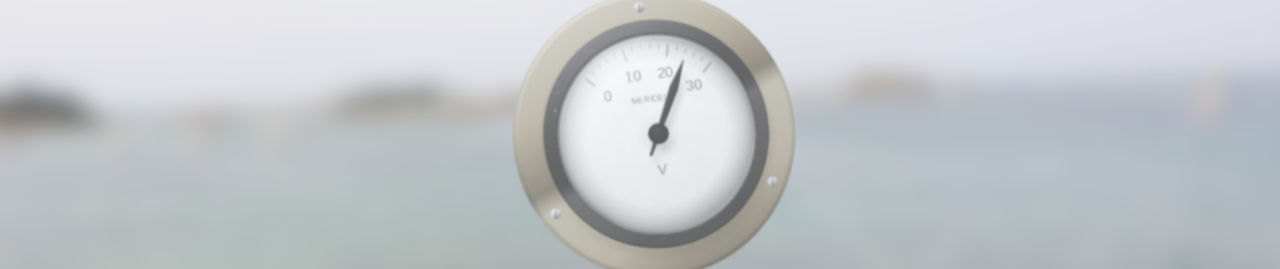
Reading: 24 (V)
